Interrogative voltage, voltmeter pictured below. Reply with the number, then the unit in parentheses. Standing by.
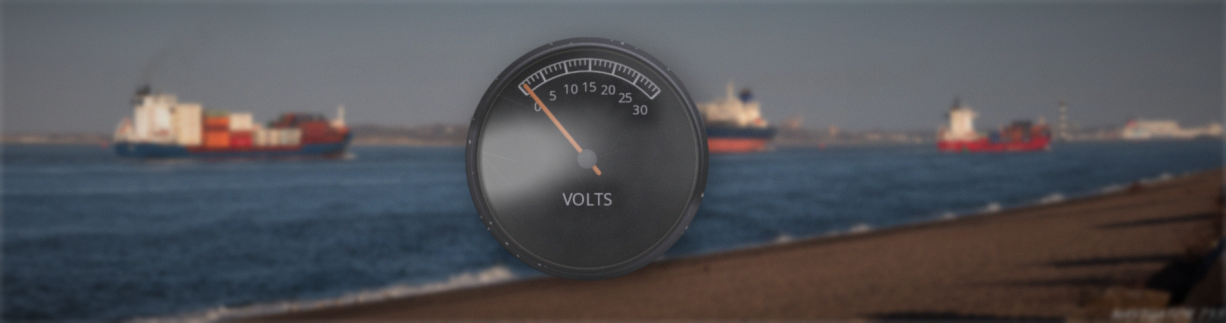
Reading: 1 (V)
